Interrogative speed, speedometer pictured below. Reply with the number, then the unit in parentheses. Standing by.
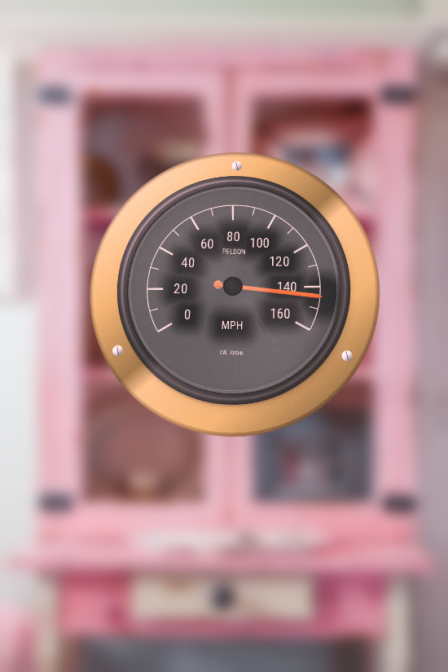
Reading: 145 (mph)
